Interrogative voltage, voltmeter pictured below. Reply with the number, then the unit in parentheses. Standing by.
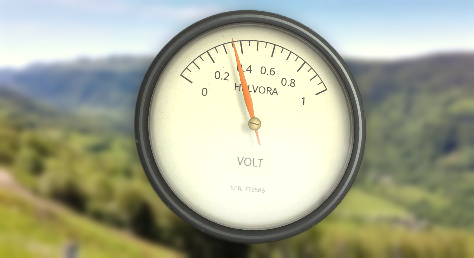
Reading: 0.35 (V)
